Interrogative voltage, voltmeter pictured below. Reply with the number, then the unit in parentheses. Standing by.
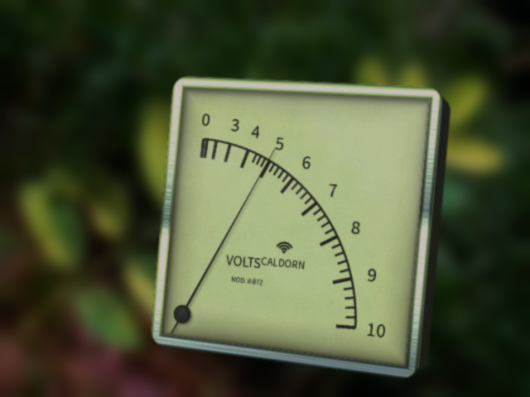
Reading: 5 (V)
